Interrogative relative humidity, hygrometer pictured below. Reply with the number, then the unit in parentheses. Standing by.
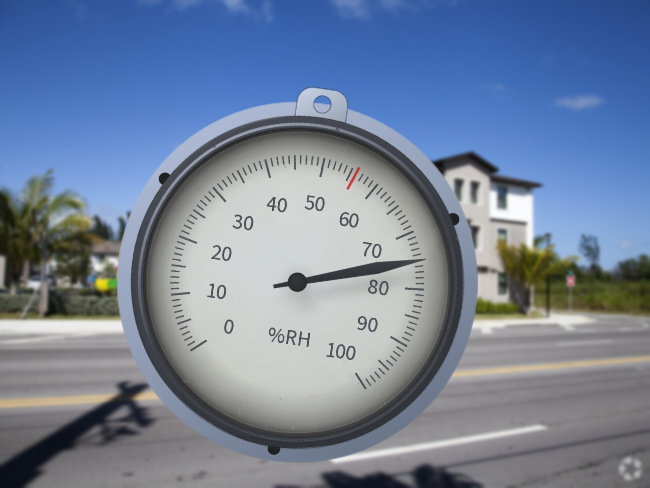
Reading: 75 (%)
